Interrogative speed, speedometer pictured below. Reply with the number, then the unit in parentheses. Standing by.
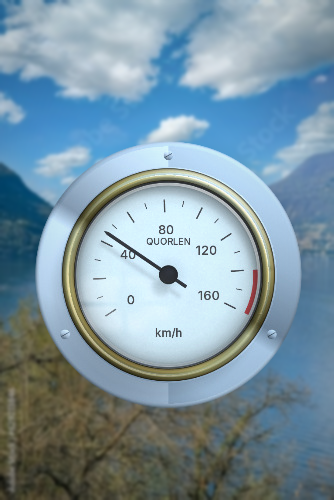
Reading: 45 (km/h)
